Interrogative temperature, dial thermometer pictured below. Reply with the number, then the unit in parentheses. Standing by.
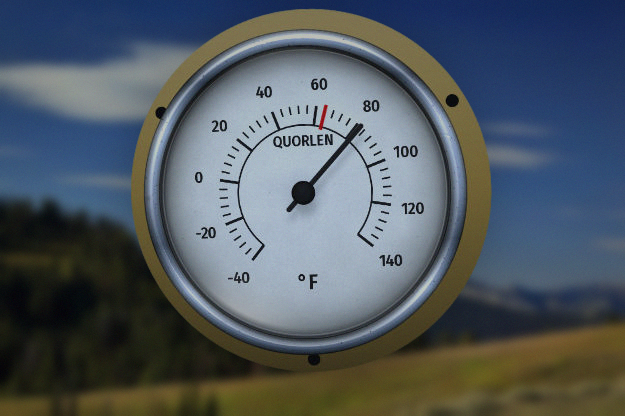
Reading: 82 (°F)
